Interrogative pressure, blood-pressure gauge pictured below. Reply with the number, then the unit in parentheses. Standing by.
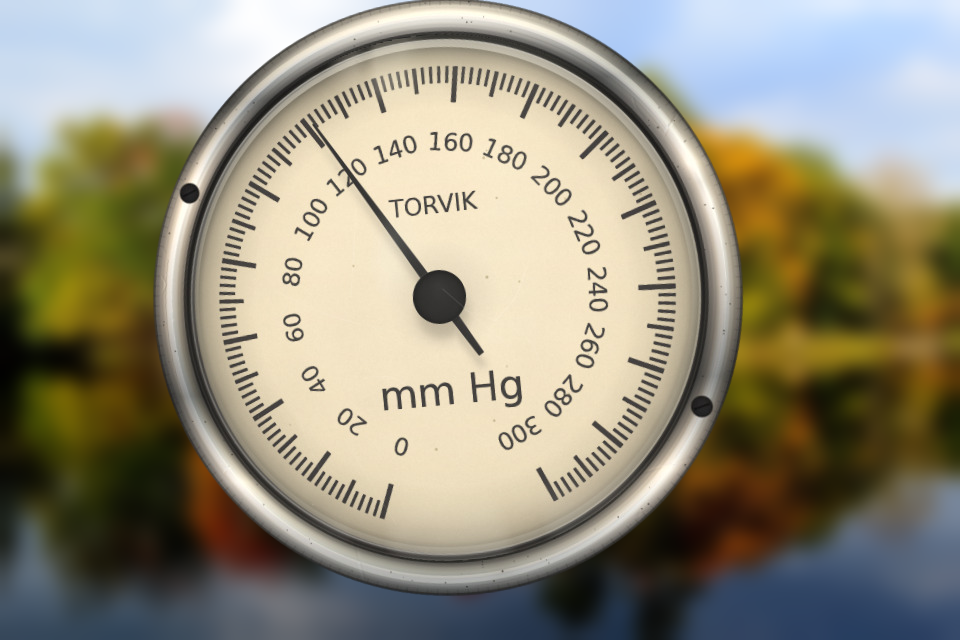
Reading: 122 (mmHg)
